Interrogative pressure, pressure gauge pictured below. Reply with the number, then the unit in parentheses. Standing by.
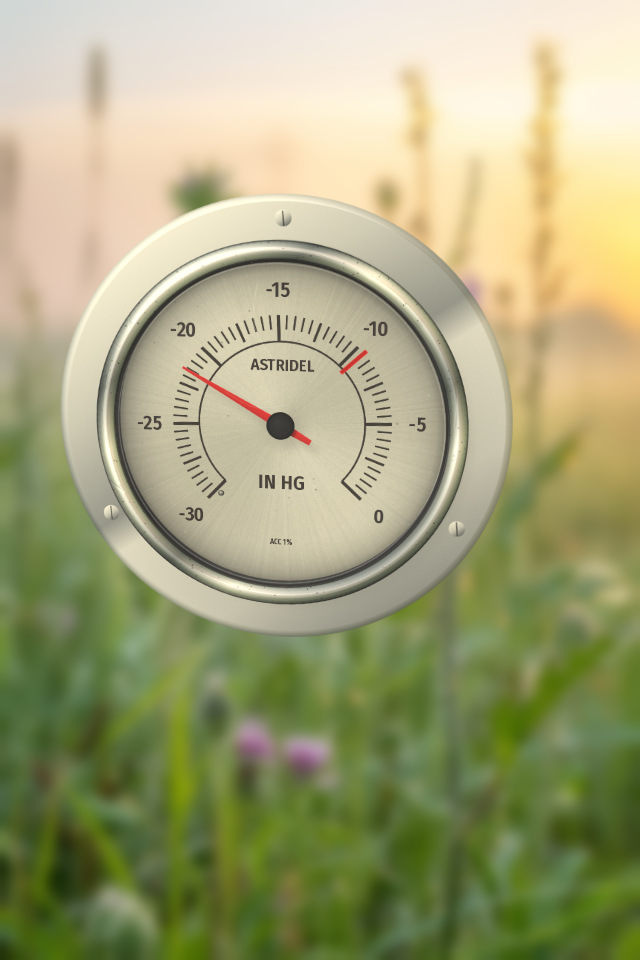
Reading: -21.5 (inHg)
